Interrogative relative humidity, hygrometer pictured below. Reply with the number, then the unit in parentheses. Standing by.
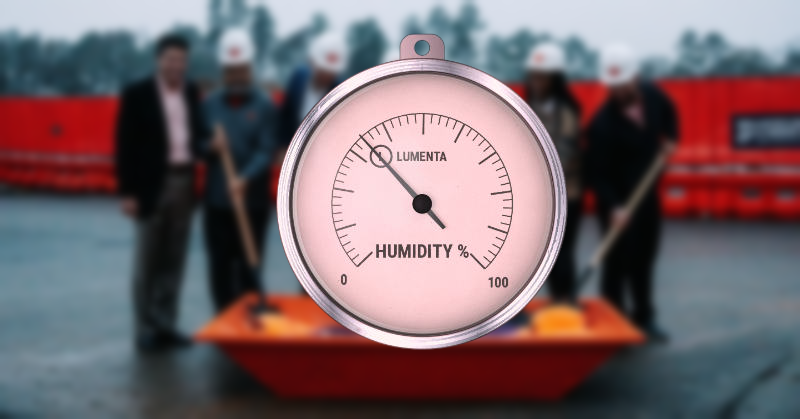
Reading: 34 (%)
